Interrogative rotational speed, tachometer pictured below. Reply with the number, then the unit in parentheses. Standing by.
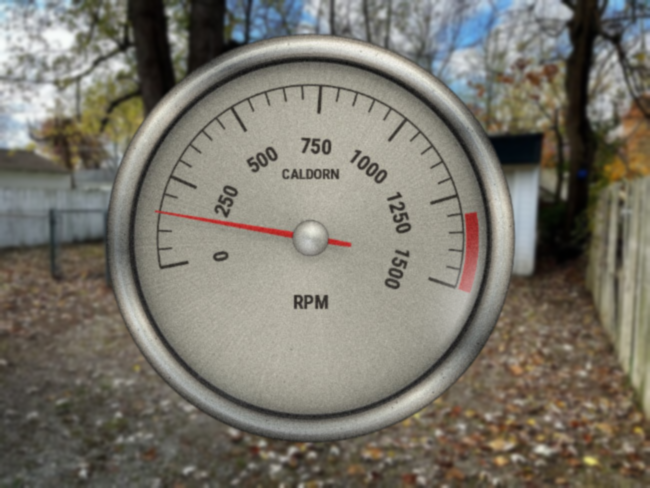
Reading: 150 (rpm)
